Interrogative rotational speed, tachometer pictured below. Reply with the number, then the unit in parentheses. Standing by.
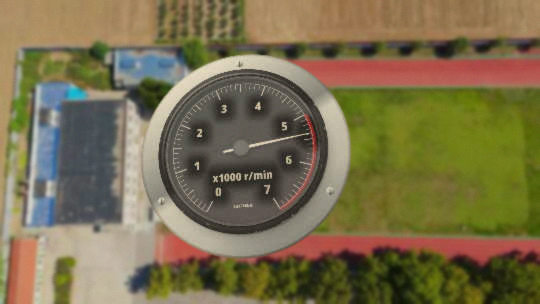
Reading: 5400 (rpm)
